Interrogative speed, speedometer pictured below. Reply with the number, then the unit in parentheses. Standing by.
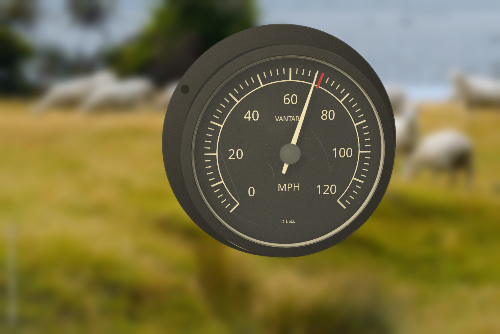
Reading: 68 (mph)
